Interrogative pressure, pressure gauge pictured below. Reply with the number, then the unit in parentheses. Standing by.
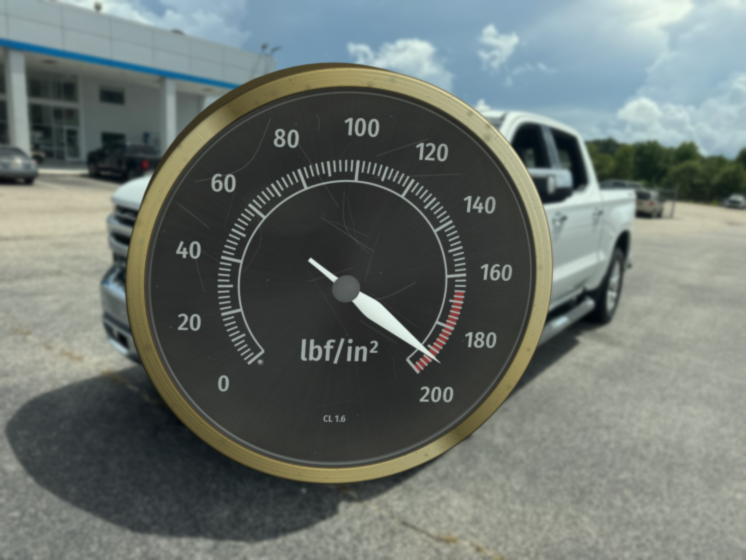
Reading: 192 (psi)
